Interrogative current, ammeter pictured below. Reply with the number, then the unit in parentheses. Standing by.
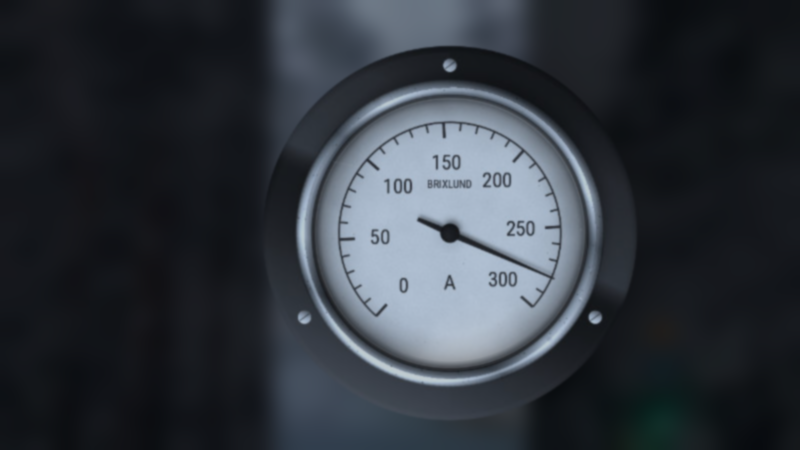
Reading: 280 (A)
